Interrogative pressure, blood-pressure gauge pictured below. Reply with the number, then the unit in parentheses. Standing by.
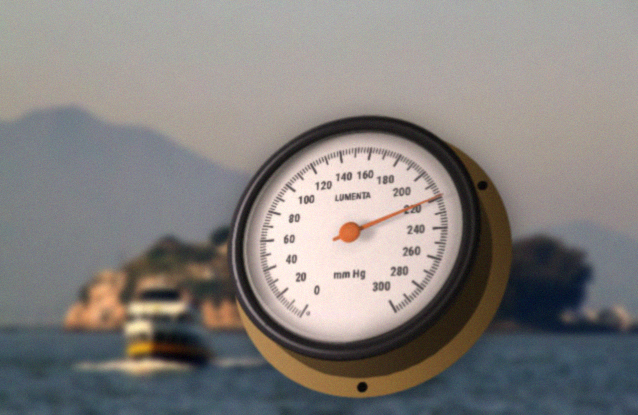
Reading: 220 (mmHg)
